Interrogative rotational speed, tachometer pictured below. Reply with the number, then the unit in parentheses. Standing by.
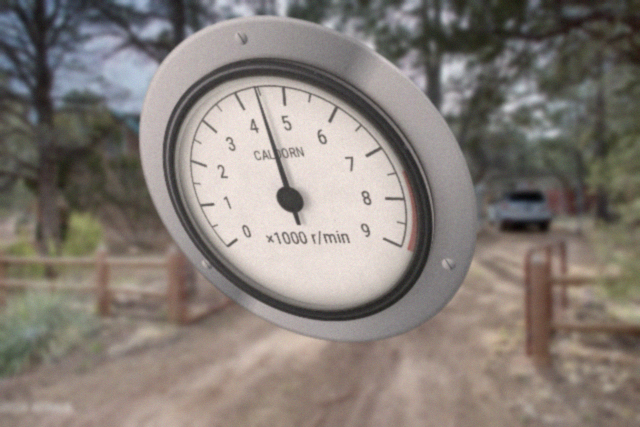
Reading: 4500 (rpm)
